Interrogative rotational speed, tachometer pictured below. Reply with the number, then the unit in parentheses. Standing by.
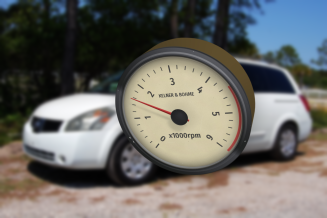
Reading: 1600 (rpm)
